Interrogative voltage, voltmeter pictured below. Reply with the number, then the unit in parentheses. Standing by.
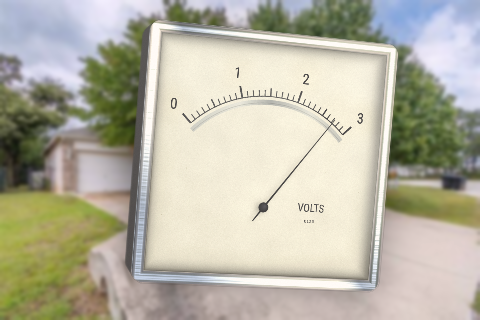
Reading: 2.7 (V)
